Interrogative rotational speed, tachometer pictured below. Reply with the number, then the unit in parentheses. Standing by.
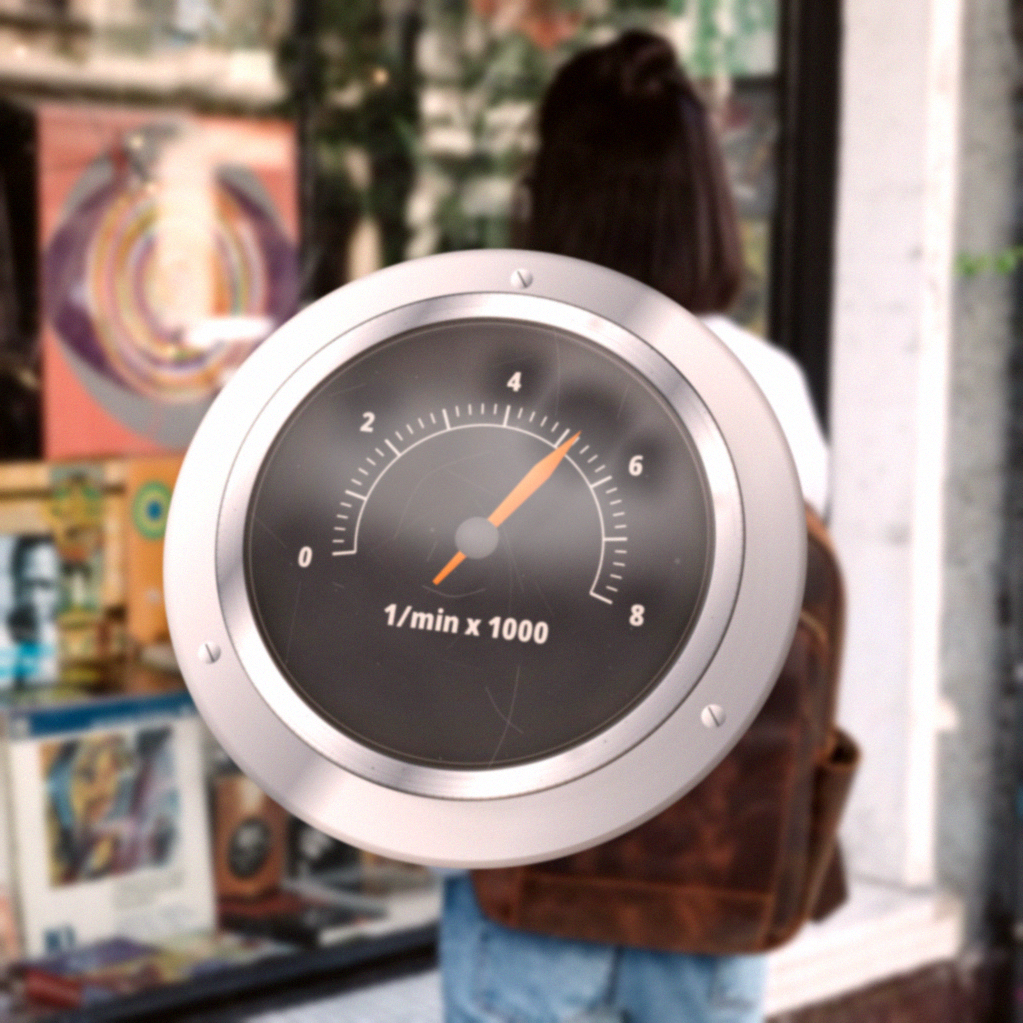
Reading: 5200 (rpm)
